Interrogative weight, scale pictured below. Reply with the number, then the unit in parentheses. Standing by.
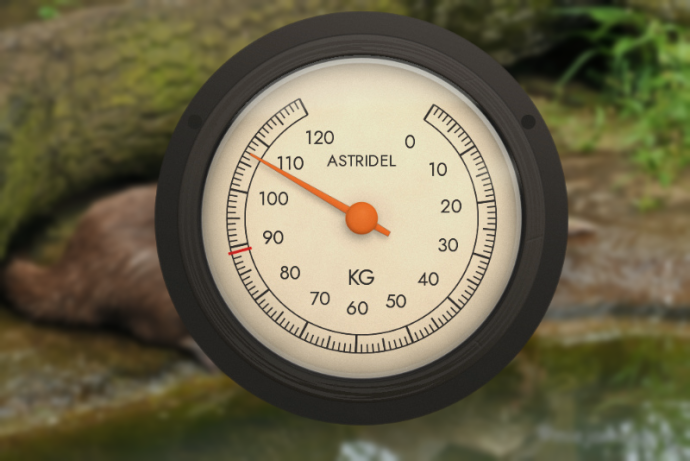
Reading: 107 (kg)
